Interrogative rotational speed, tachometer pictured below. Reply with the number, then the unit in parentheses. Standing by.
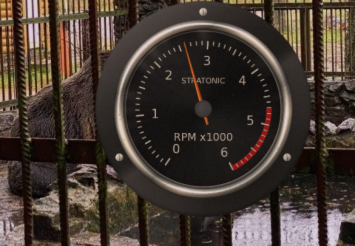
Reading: 2600 (rpm)
